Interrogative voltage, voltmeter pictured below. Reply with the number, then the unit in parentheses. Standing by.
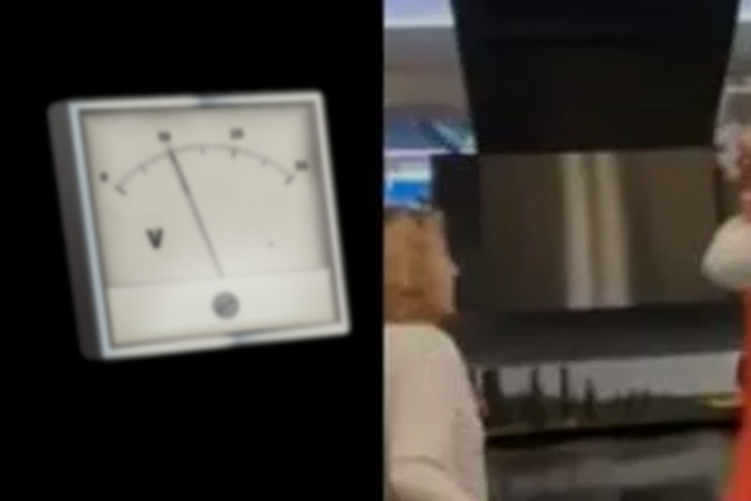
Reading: 10 (V)
